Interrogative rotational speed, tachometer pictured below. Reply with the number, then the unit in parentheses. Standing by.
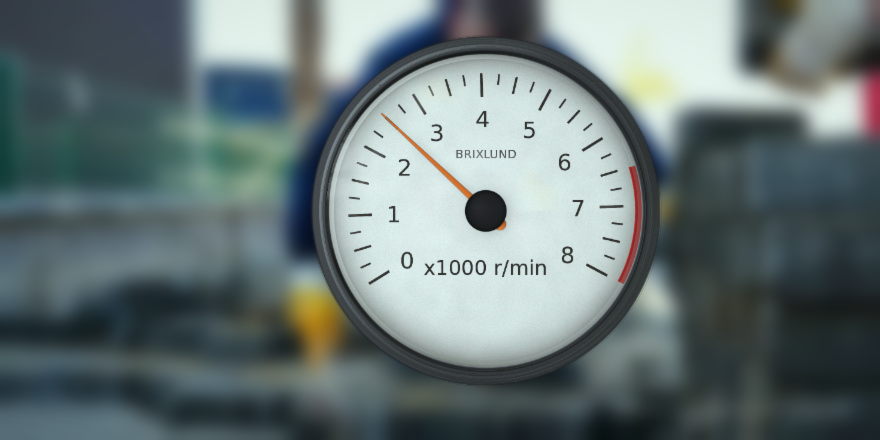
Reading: 2500 (rpm)
